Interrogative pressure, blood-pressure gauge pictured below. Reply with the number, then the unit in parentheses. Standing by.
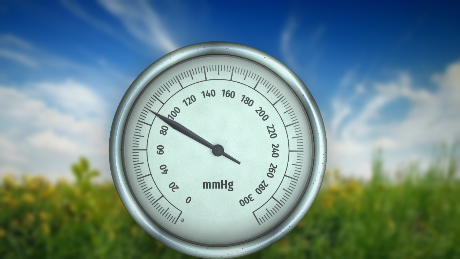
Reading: 90 (mmHg)
